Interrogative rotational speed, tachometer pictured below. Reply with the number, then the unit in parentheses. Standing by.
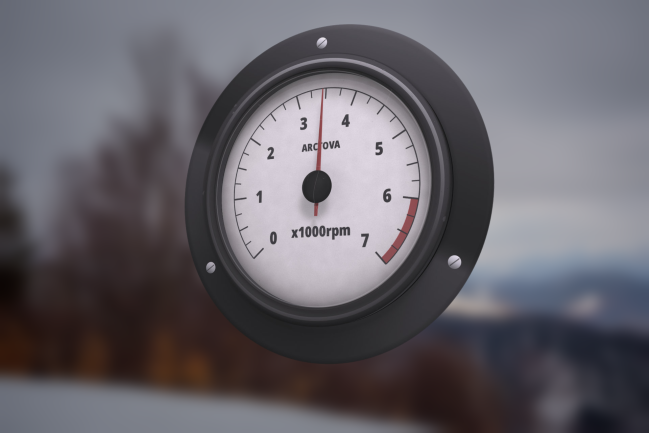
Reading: 3500 (rpm)
